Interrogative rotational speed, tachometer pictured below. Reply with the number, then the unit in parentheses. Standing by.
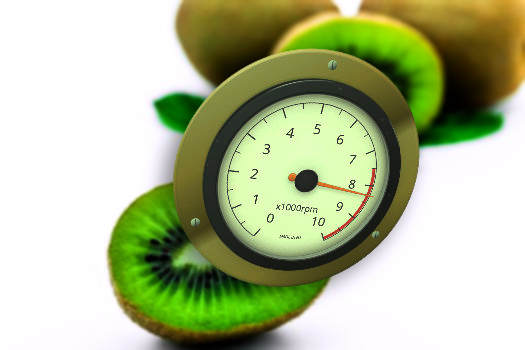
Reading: 8250 (rpm)
